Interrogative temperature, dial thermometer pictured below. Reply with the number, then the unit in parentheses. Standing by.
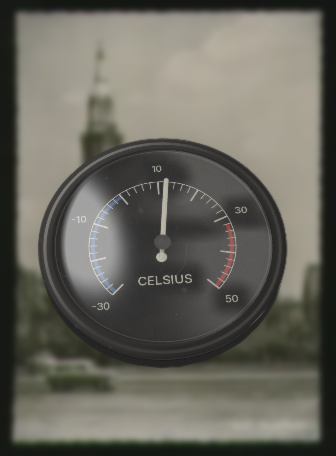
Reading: 12 (°C)
